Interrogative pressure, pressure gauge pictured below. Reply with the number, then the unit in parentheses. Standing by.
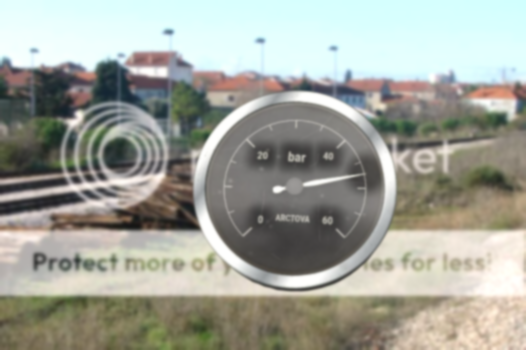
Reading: 47.5 (bar)
